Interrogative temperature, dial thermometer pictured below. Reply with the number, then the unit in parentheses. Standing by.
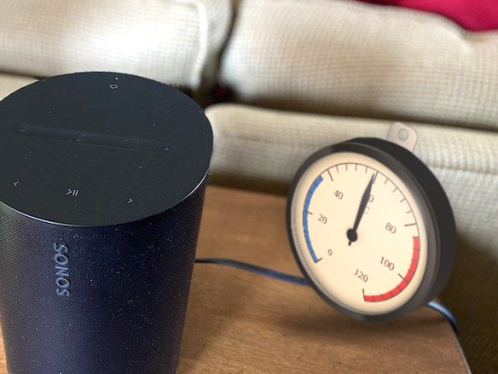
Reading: 60 (°C)
